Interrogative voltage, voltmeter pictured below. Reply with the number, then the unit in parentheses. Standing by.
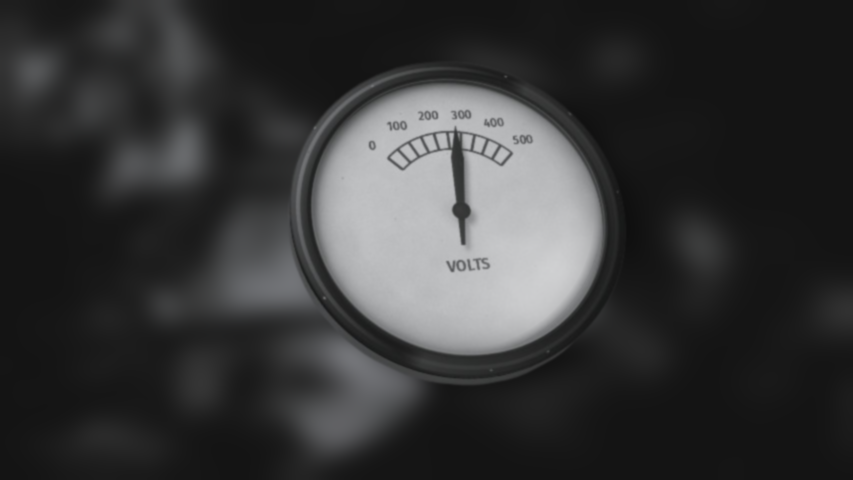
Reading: 275 (V)
